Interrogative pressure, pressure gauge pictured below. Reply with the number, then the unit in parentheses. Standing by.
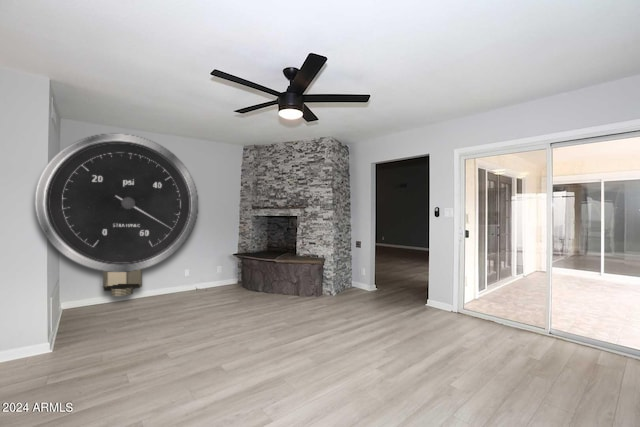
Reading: 54 (psi)
